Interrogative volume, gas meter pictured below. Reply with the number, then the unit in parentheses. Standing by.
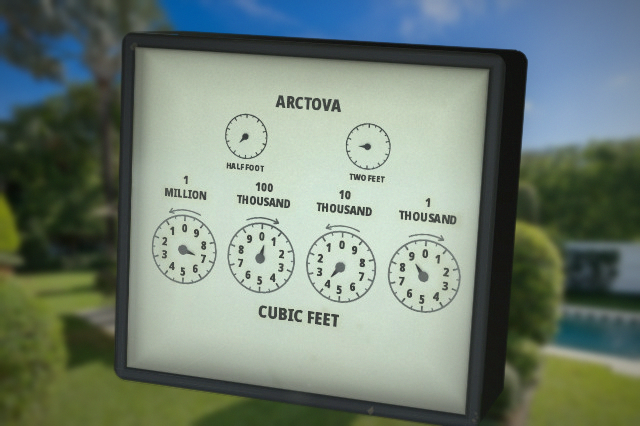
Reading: 703900 (ft³)
